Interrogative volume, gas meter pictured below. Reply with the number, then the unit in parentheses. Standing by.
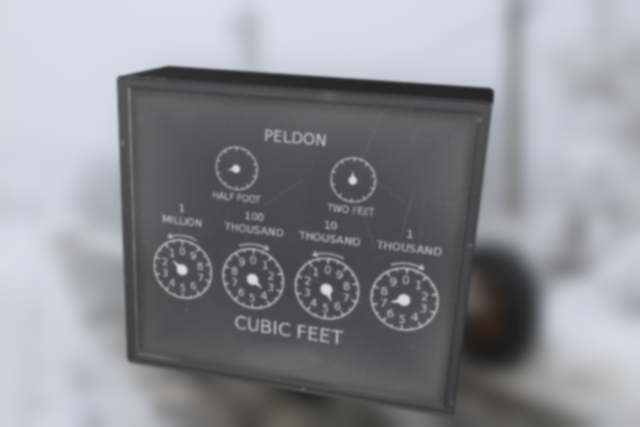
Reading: 135700 (ft³)
